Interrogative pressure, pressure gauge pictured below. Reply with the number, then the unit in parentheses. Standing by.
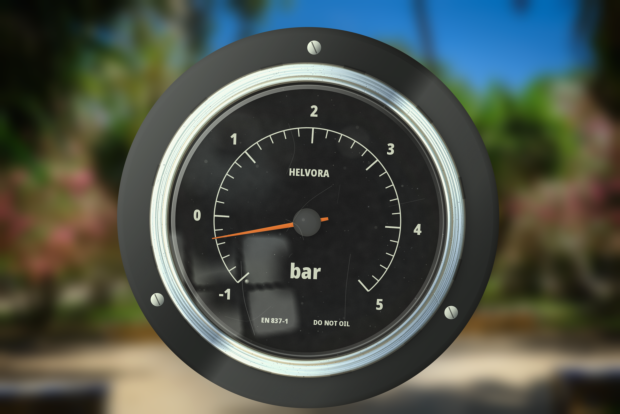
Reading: -0.3 (bar)
